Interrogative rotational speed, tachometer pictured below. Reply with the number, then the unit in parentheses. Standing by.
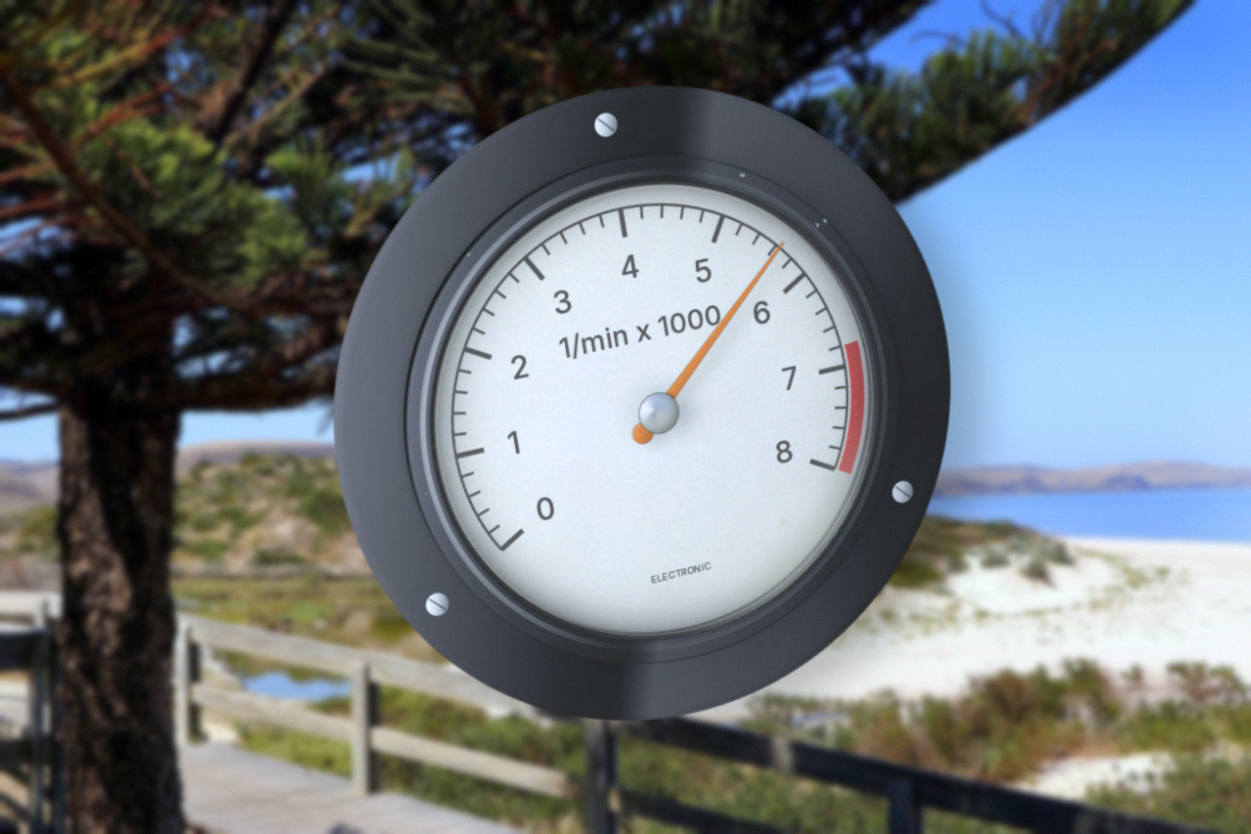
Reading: 5600 (rpm)
